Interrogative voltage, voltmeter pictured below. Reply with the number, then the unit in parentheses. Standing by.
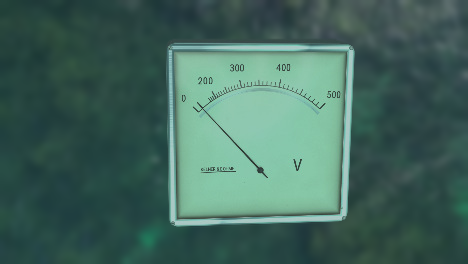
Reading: 100 (V)
